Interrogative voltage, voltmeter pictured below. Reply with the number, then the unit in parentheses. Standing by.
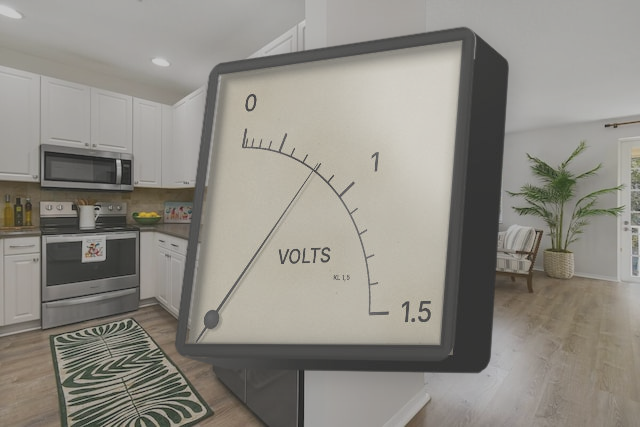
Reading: 0.8 (V)
